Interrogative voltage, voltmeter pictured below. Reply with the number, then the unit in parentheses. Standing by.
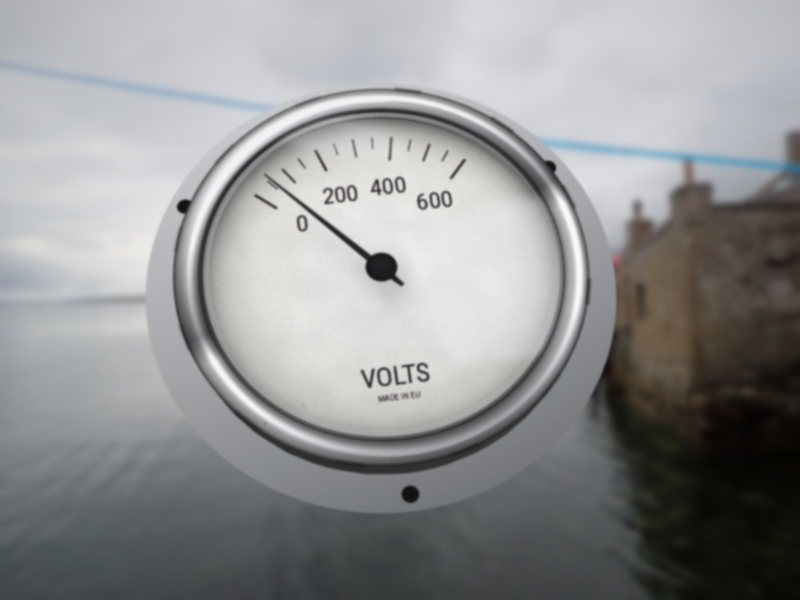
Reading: 50 (V)
